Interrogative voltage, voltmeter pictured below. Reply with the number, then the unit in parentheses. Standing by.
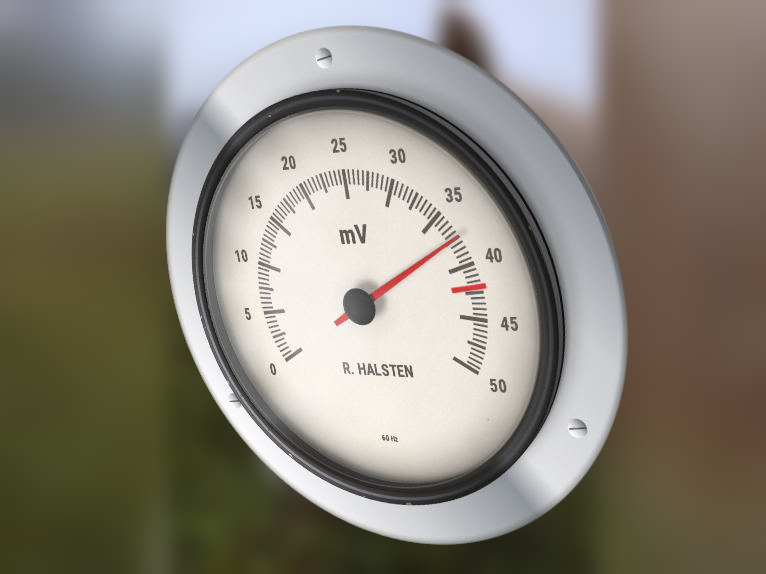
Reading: 37.5 (mV)
